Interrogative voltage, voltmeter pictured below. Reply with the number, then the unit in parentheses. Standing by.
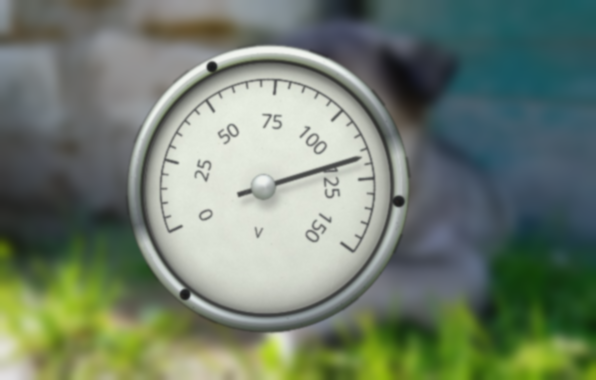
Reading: 117.5 (V)
